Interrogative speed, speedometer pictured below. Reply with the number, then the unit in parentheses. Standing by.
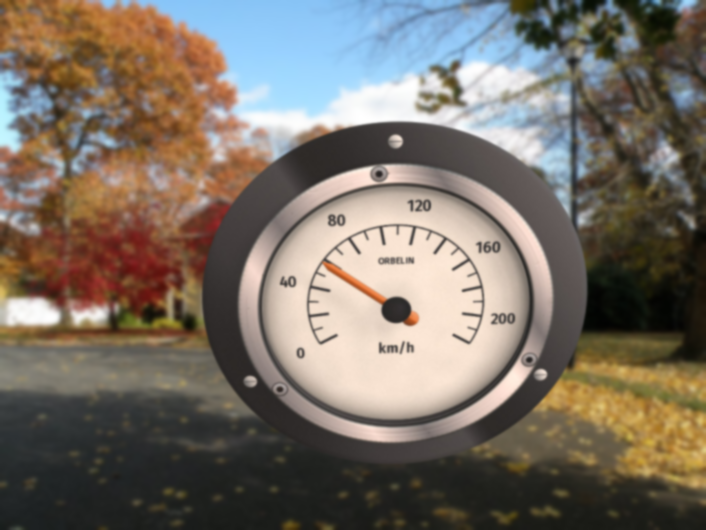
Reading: 60 (km/h)
